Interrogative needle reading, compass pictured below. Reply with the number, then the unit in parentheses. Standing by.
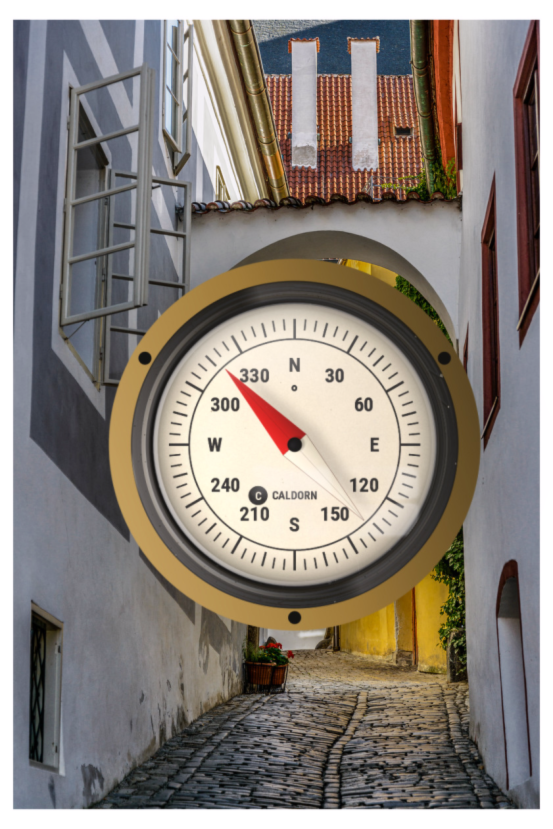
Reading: 317.5 (°)
